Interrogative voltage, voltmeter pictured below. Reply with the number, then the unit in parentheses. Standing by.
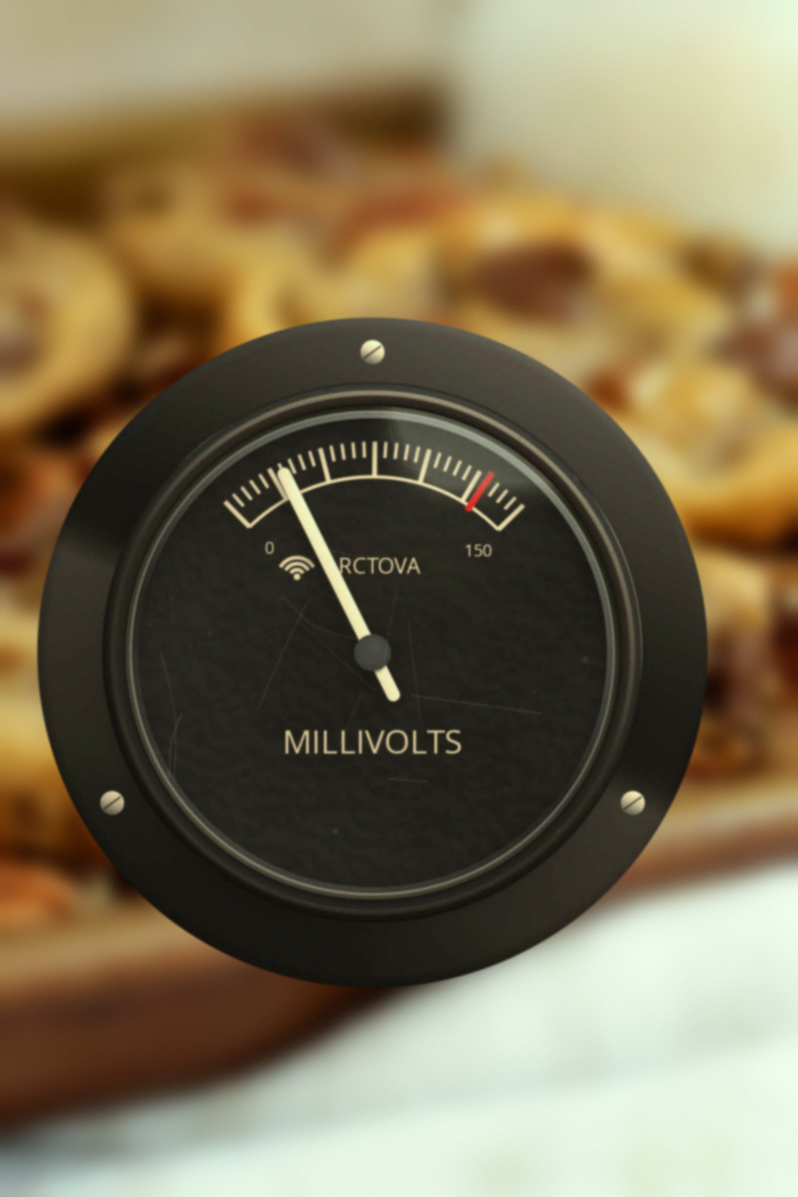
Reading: 30 (mV)
